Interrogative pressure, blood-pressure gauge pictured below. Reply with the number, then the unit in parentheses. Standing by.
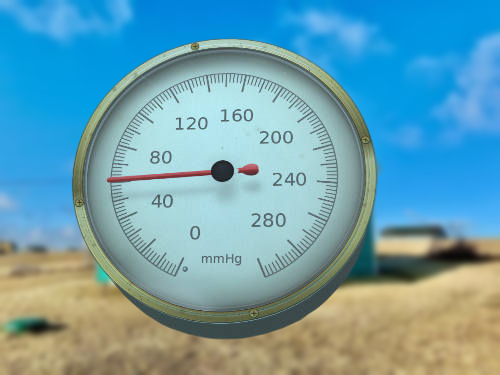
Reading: 60 (mmHg)
